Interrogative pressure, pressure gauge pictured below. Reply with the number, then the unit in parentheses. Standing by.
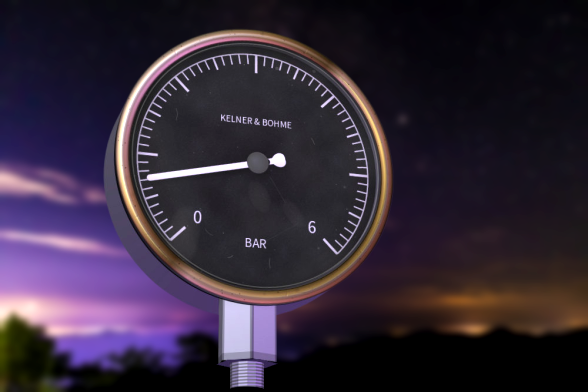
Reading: 0.7 (bar)
